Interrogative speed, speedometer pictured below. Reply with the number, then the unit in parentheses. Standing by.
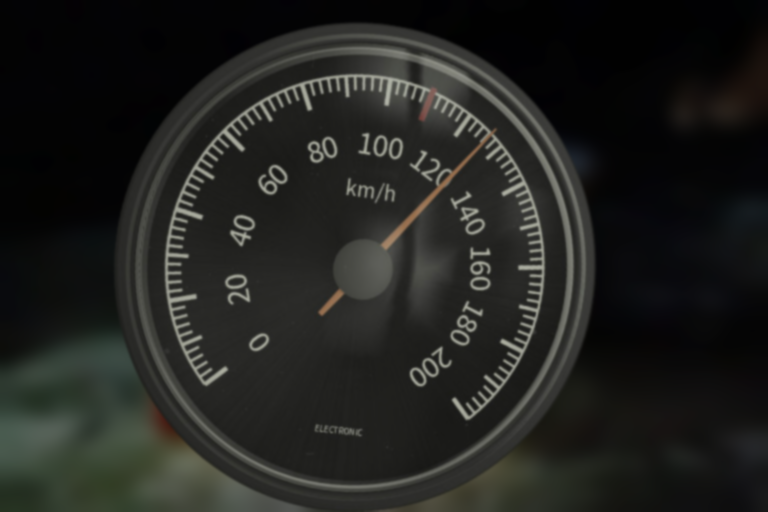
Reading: 126 (km/h)
